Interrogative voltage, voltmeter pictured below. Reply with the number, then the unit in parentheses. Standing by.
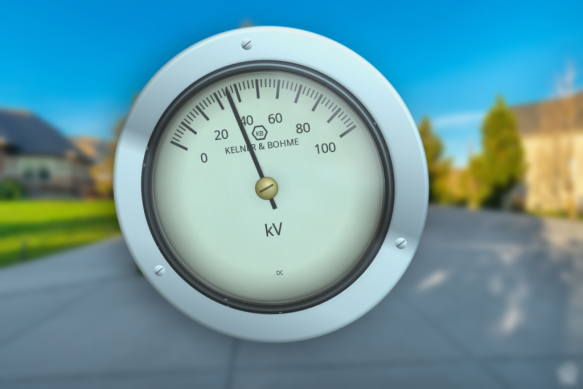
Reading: 36 (kV)
